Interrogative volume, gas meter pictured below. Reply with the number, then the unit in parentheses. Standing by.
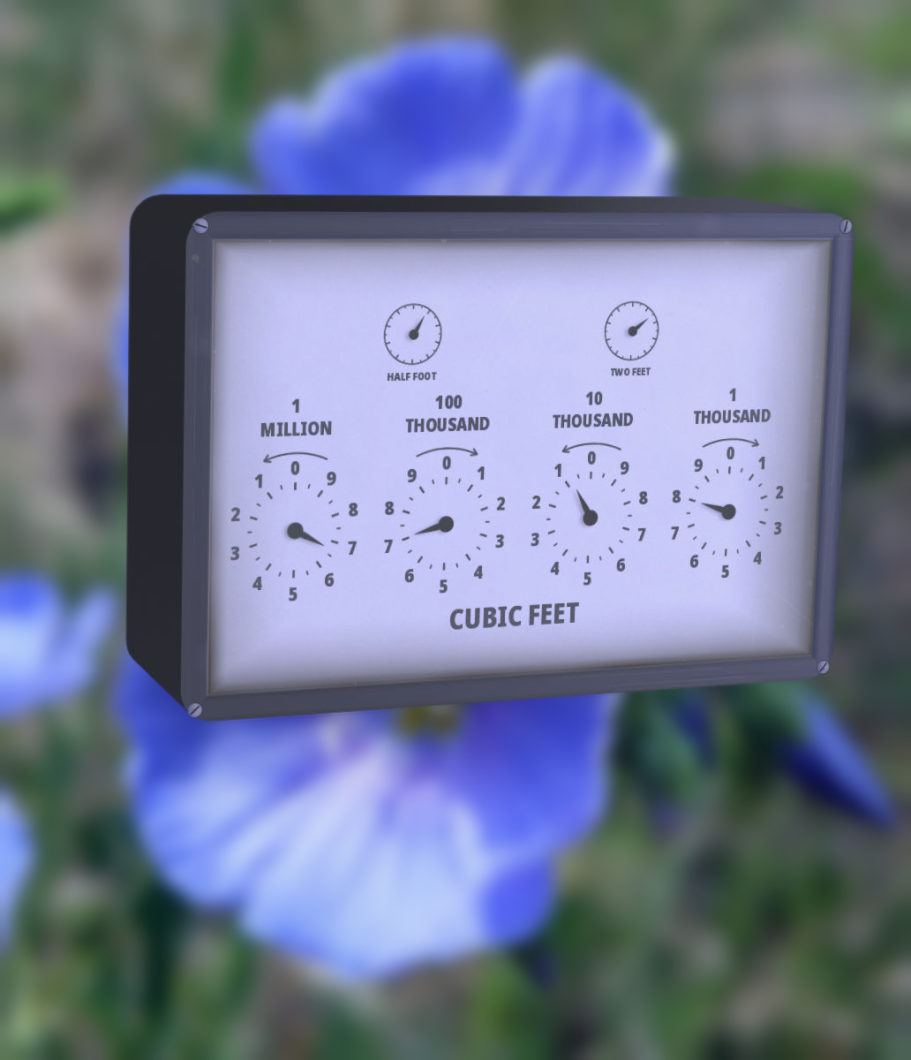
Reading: 670800 (ft³)
